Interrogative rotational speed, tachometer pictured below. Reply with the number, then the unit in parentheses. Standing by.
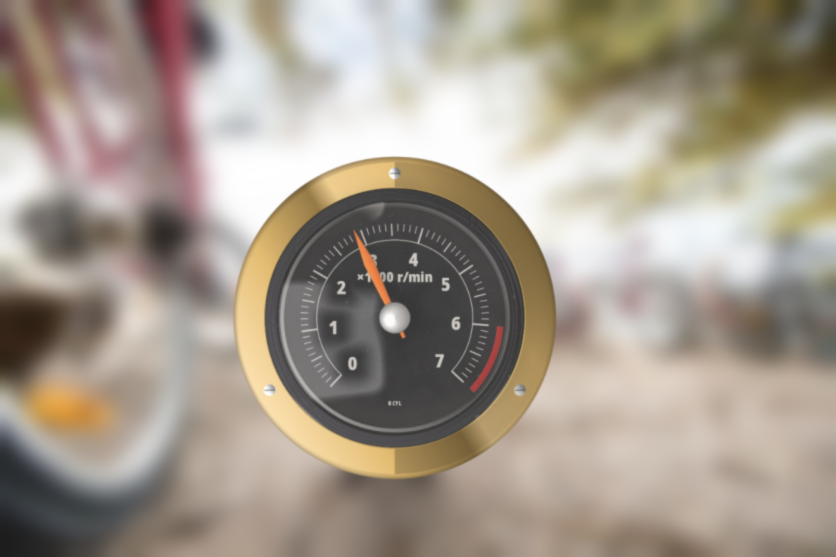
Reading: 2900 (rpm)
